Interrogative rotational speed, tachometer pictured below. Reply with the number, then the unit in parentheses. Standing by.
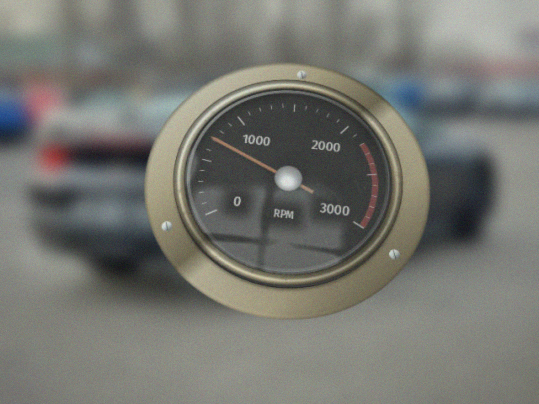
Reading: 700 (rpm)
